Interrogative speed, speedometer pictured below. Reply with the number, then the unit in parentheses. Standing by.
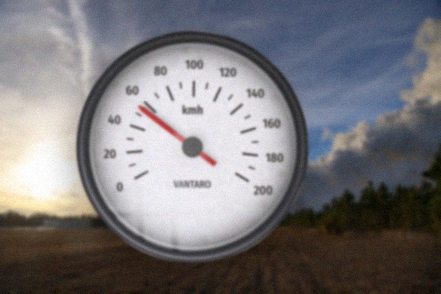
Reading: 55 (km/h)
